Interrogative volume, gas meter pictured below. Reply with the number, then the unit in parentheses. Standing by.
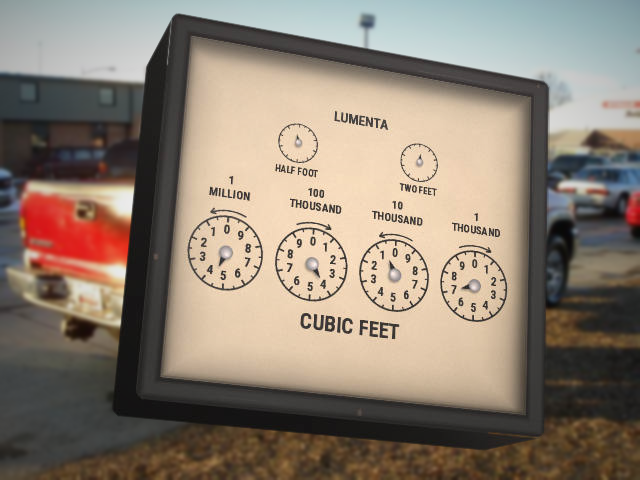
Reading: 440700 (ft³)
